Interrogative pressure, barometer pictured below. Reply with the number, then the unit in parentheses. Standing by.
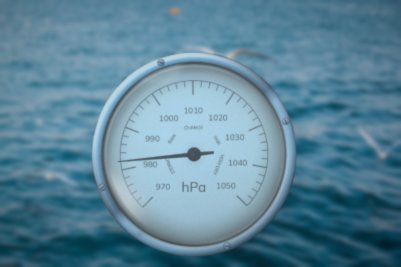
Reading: 982 (hPa)
